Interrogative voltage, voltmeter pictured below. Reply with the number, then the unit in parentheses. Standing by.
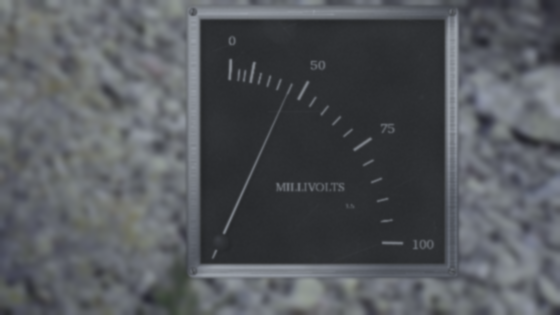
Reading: 45 (mV)
